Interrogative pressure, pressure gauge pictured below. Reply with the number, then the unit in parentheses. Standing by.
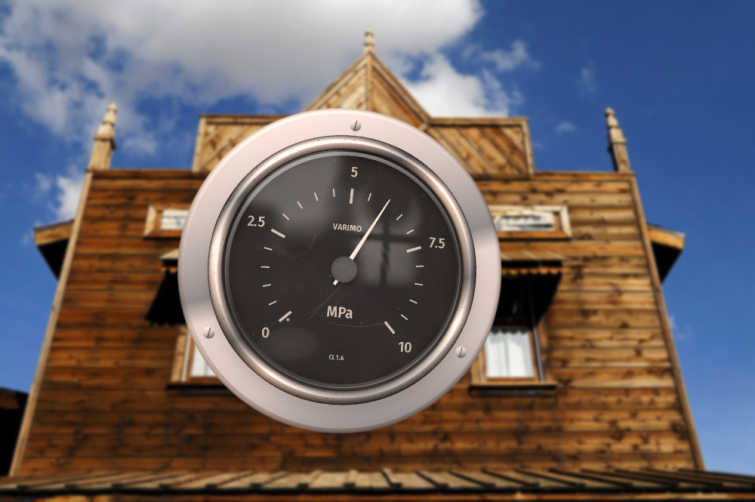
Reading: 6 (MPa)
